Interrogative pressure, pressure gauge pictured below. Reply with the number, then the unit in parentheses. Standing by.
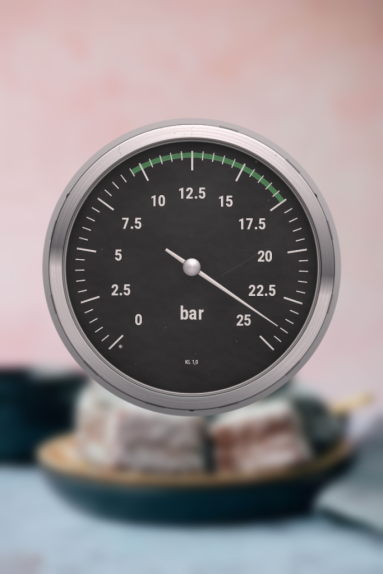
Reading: 24 (bar)
